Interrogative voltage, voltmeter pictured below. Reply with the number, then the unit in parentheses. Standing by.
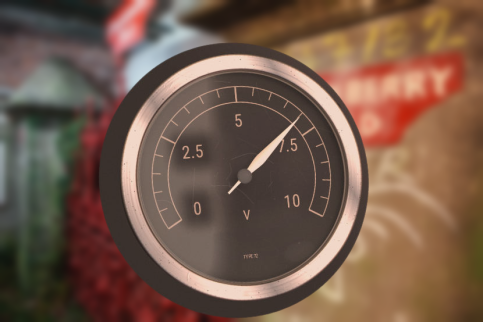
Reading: 7 (V)
